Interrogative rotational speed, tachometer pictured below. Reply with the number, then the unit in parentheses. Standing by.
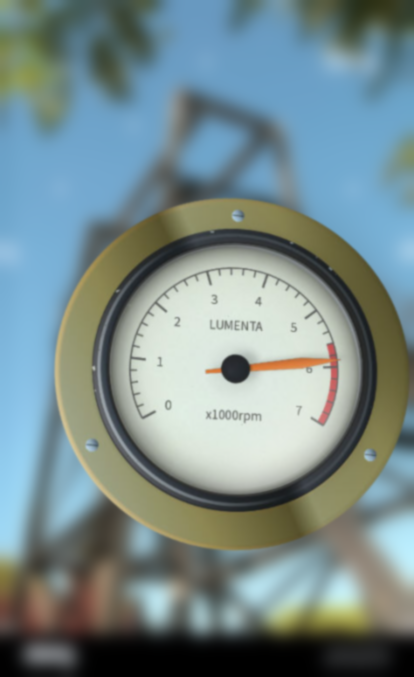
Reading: 5900 (rpm)
